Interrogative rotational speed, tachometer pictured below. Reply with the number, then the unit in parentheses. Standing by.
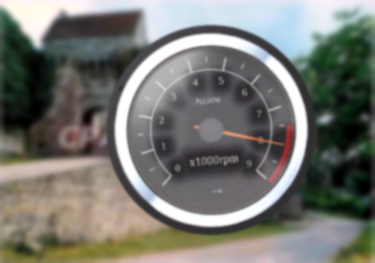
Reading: 8000 (rpm)
